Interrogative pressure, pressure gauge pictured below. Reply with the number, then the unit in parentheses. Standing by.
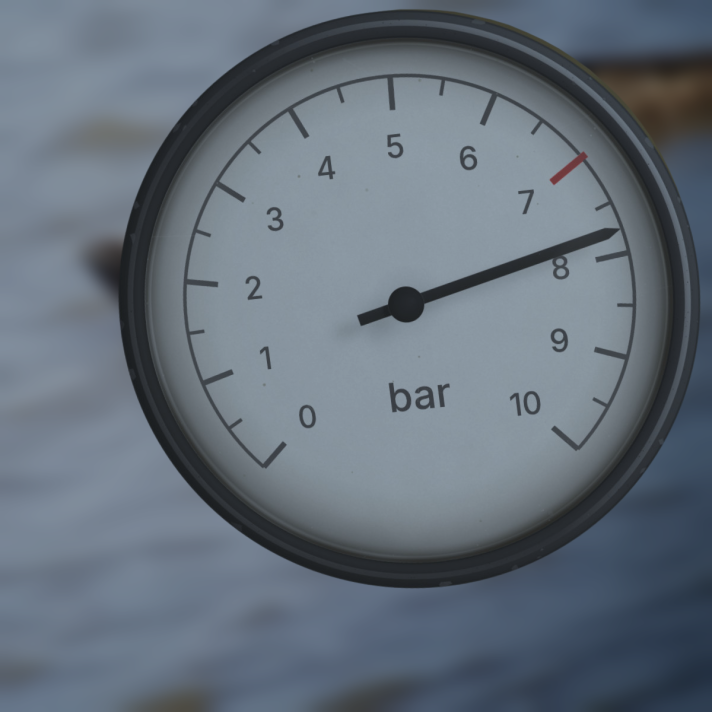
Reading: 7.75 (bar)
